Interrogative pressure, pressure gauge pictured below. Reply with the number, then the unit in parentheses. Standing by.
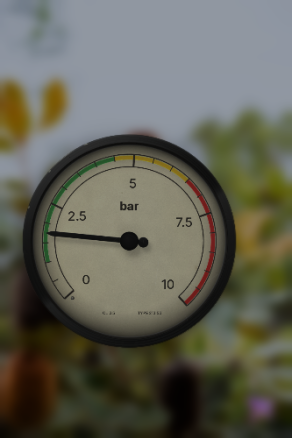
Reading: 1.75 (bar)
